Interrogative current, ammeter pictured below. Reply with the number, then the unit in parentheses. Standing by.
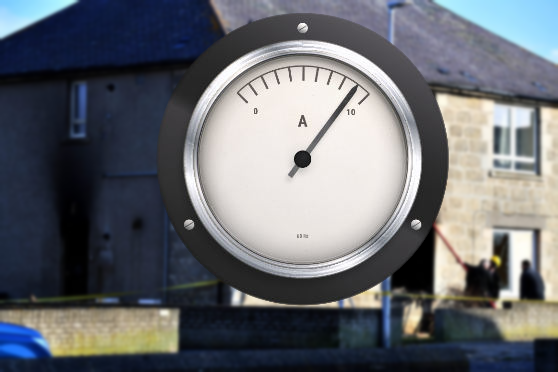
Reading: 9 (A)
